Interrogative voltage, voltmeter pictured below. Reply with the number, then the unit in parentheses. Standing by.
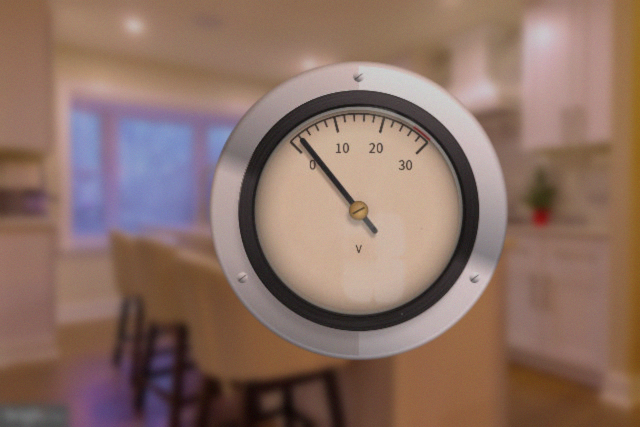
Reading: 2 (V)
